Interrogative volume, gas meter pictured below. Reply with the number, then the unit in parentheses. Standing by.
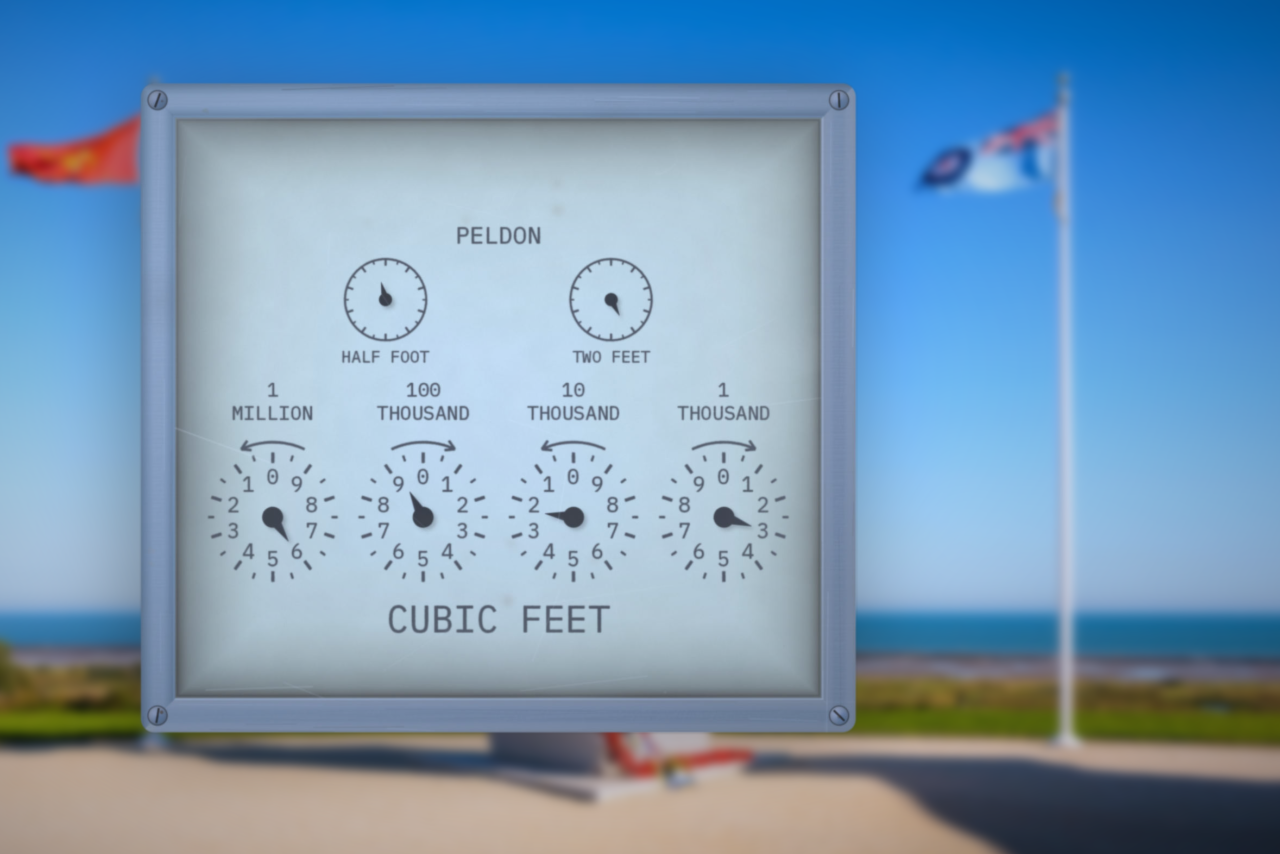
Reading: 592300 (ft³)
